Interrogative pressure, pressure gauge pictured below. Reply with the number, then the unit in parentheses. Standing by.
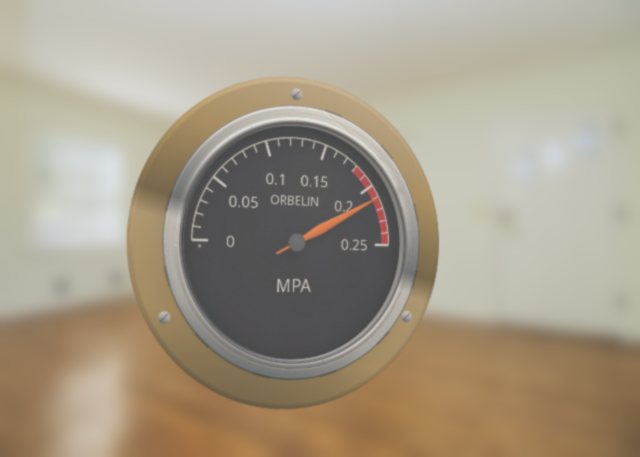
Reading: 0.21 (MPa)
